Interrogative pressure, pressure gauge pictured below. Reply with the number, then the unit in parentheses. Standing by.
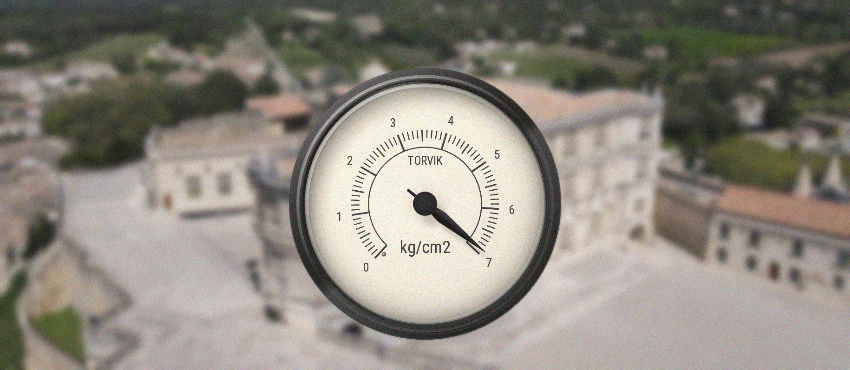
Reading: 6.9 (kg/cm²)
